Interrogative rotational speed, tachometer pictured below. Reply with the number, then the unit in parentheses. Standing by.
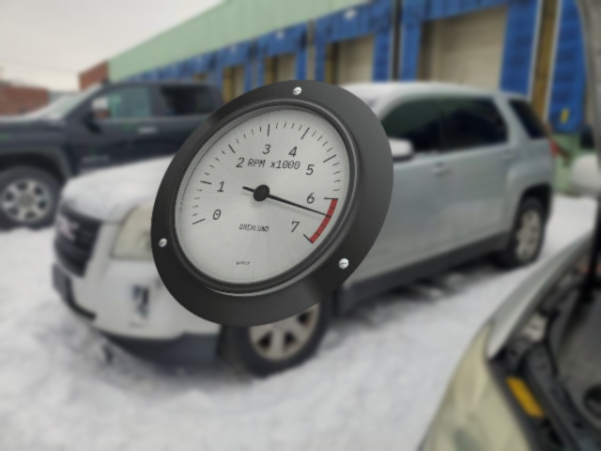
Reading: 6400 (rpm)
